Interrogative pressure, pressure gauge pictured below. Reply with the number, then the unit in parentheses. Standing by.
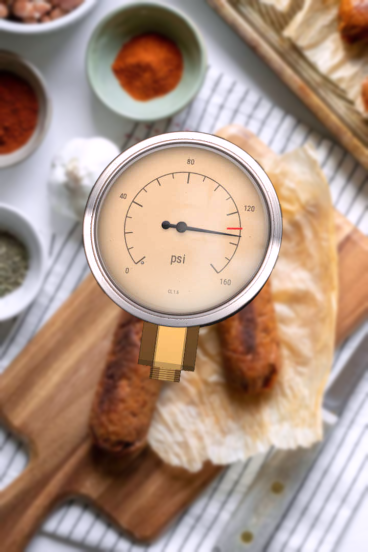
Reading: 135 (psi)
